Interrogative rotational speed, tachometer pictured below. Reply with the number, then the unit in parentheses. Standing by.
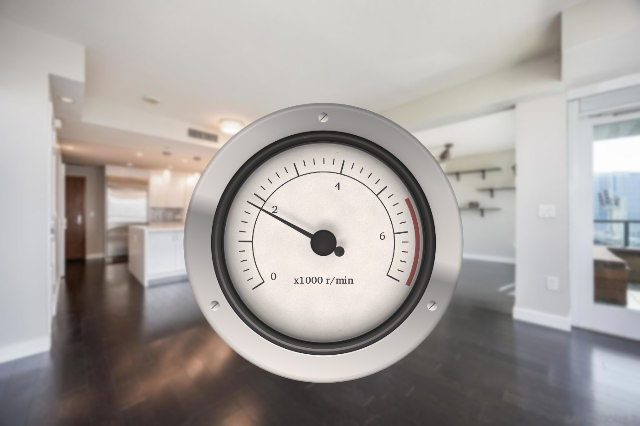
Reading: 1800 (rpm)
